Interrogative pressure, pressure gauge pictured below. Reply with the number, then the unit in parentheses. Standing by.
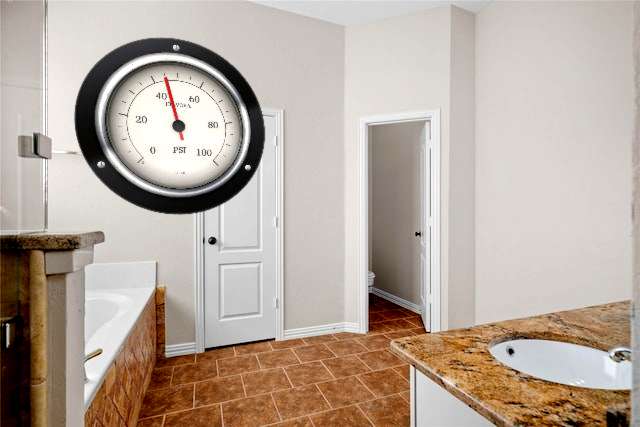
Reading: 45 (psi)
